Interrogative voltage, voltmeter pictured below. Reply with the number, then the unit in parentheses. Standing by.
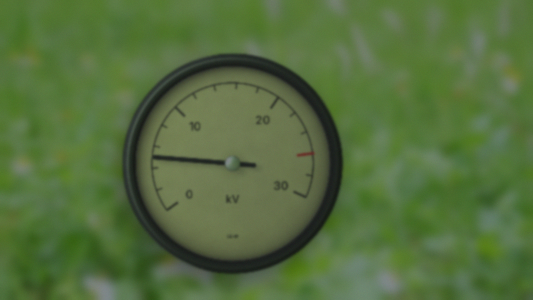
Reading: 5 (kV)
